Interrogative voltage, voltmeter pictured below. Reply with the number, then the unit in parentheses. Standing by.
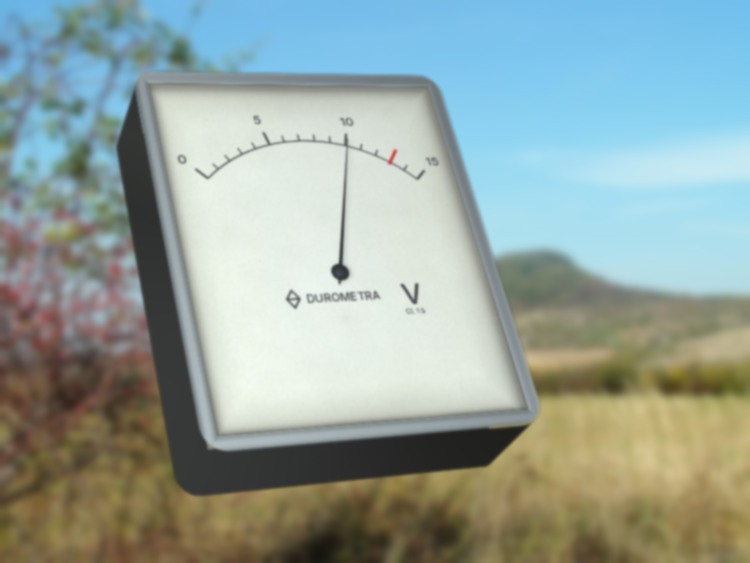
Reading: 10 (V)
